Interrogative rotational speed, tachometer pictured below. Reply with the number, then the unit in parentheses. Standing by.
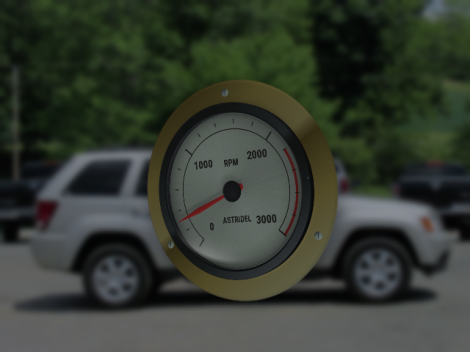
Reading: 300 (rpm)
